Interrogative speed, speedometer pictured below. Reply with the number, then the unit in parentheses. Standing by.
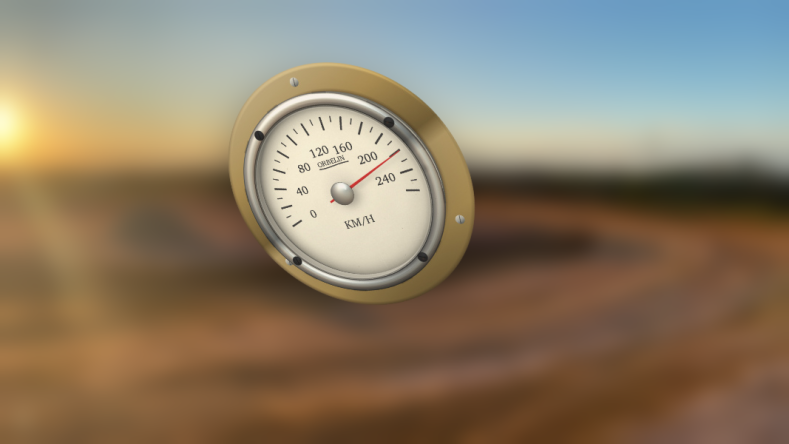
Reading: 220 (km/h)
